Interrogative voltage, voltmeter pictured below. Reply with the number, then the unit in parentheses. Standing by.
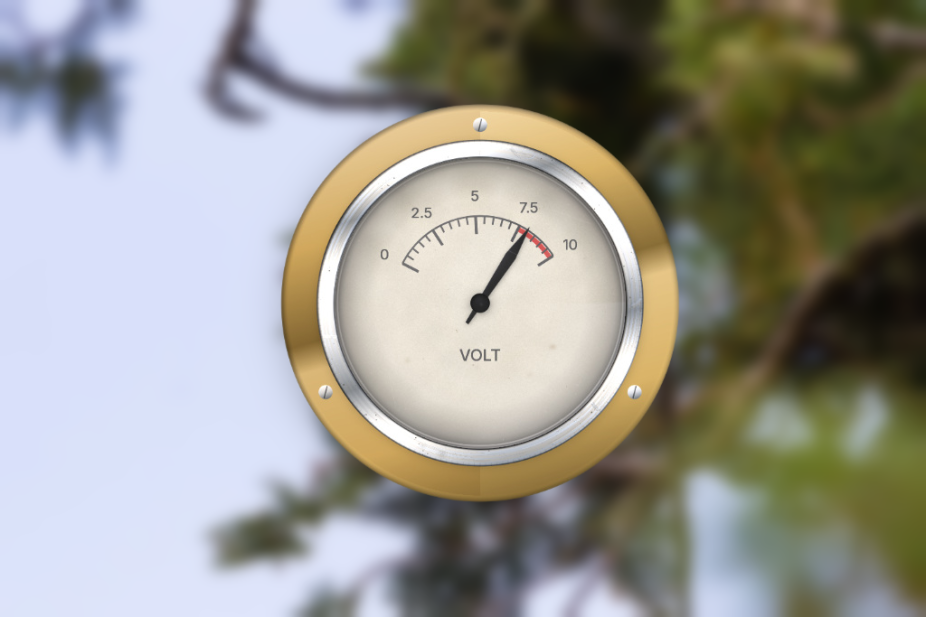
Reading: 8 (V)
